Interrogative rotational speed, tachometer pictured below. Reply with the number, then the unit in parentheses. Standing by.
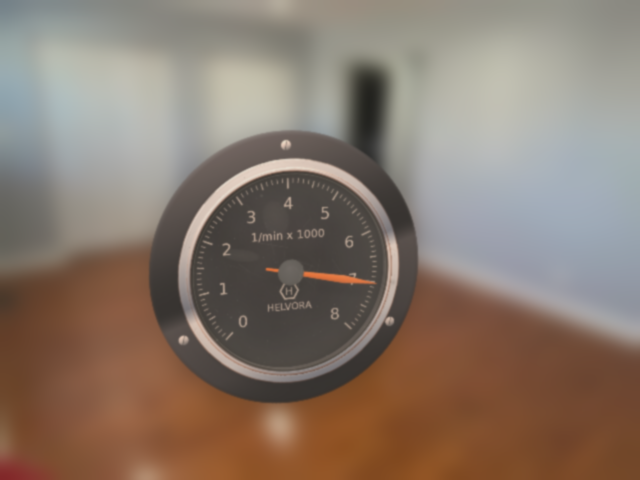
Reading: 7000 (rpm)
